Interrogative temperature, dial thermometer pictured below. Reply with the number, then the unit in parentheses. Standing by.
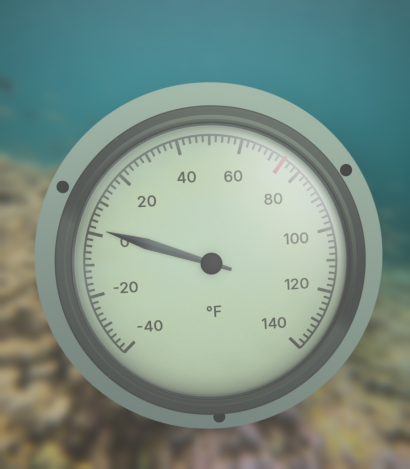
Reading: 2 (°F)
